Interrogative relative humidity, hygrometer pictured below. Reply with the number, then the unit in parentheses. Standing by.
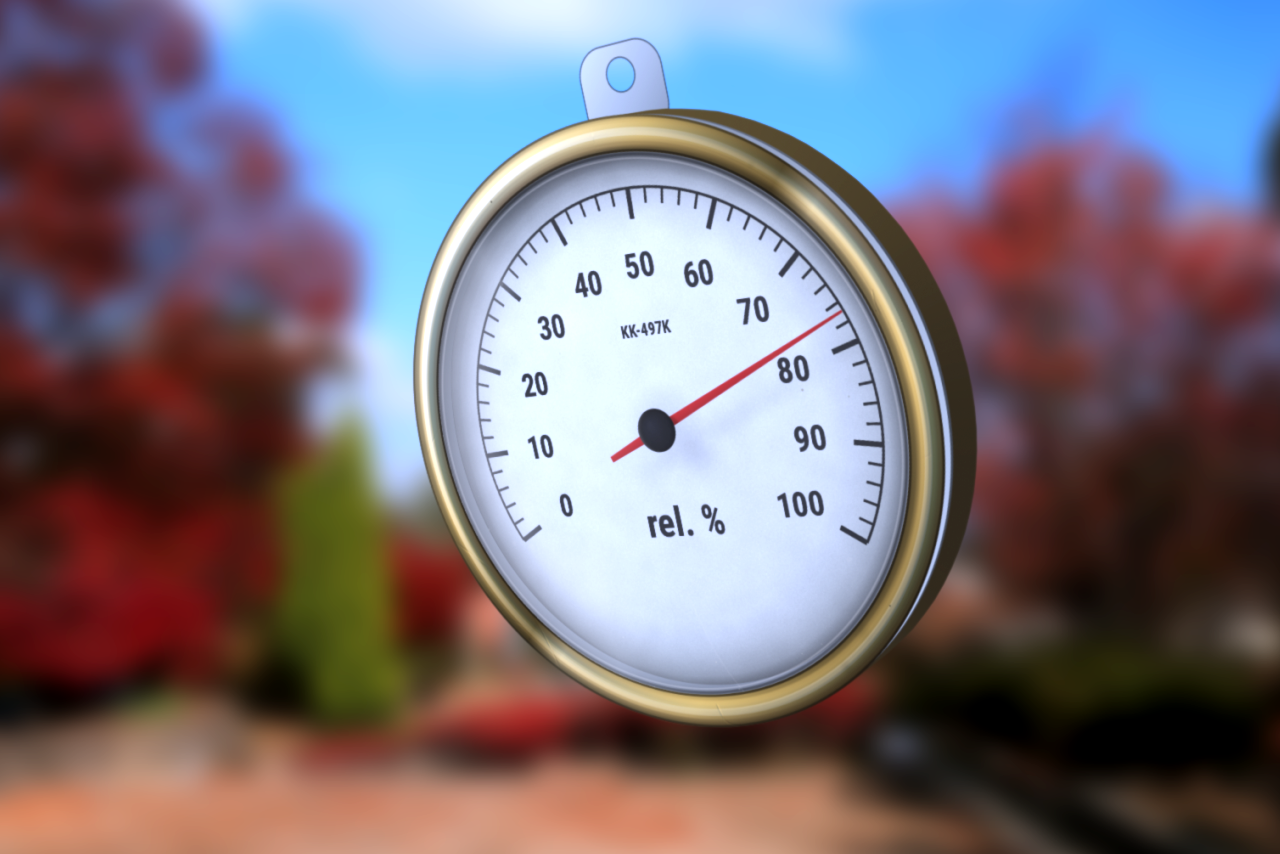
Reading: 77 (%)
